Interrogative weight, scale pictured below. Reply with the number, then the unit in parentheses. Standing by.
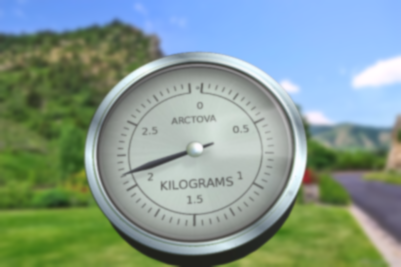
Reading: 2.1 (kg)
